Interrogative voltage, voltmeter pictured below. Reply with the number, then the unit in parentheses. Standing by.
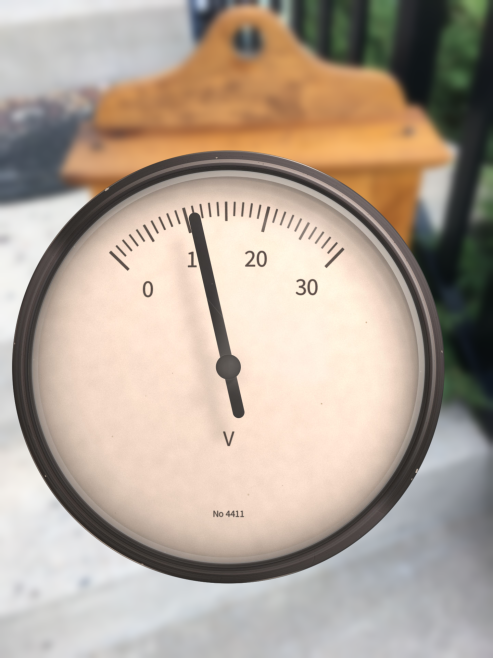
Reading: 11 (V)
